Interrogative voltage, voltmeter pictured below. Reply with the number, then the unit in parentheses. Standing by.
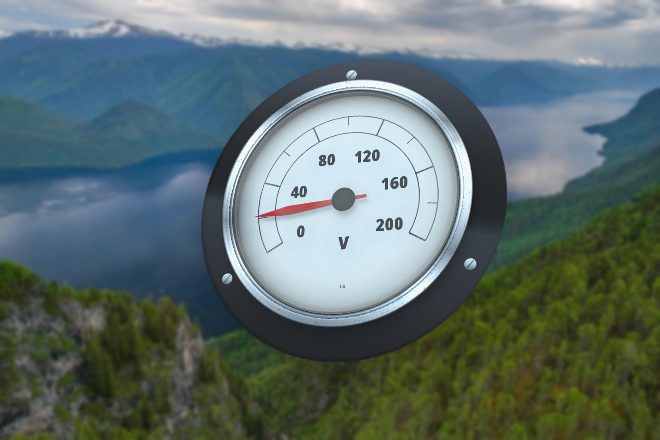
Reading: 20 (V)
